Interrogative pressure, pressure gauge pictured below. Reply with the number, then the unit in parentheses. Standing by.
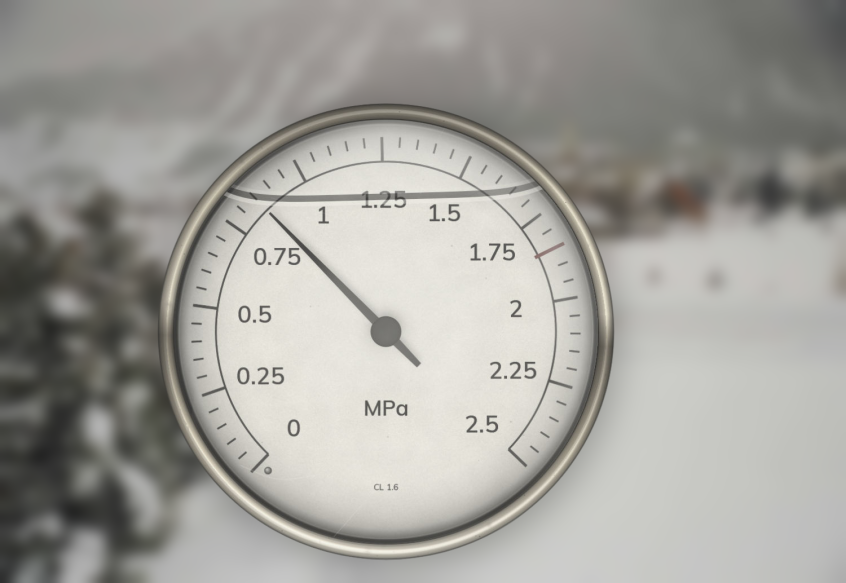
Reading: 0.85 (MPa)
